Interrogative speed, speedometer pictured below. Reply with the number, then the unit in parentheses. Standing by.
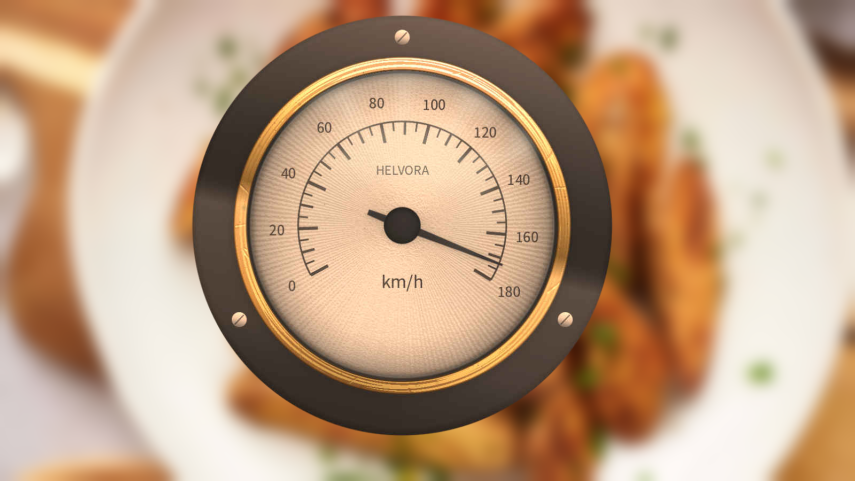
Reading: 172.5 (km/h)
